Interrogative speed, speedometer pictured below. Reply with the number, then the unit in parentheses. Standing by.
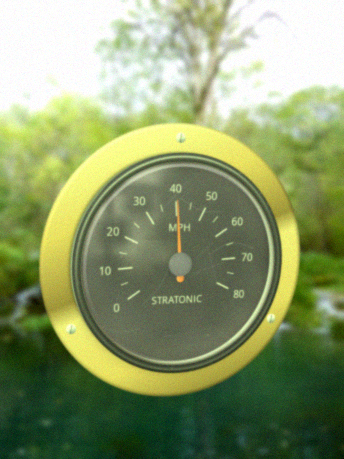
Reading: 40 (mph)
